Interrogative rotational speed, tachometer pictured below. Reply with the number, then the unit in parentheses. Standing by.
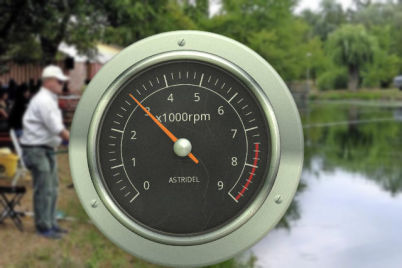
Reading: 3000 (rpm)
